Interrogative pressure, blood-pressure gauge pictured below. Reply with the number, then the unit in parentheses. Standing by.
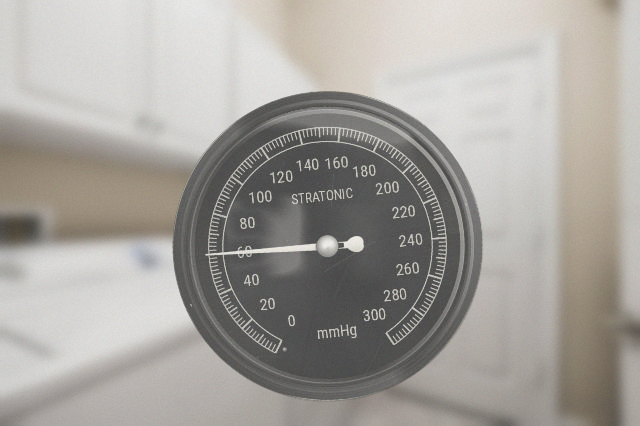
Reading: 60 (mmHg)
